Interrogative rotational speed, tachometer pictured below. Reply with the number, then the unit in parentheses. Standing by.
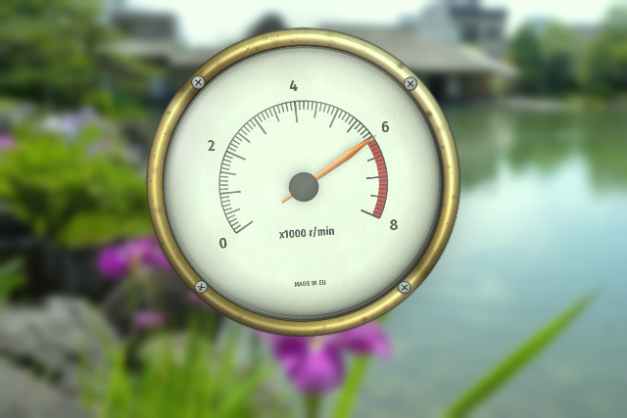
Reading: 6000 (rpm)
